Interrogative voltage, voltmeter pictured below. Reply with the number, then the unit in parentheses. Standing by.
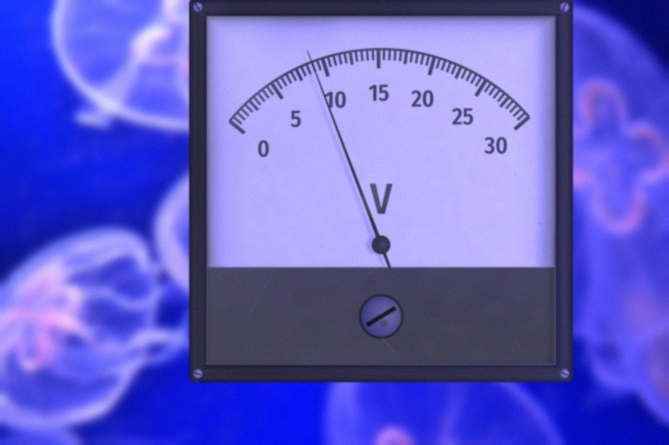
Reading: 9 (V)
